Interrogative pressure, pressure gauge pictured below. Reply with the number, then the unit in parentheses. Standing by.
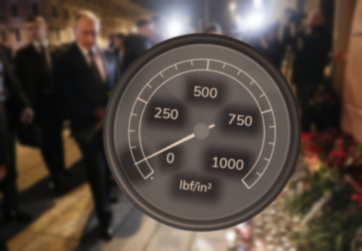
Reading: 50 (psi)
